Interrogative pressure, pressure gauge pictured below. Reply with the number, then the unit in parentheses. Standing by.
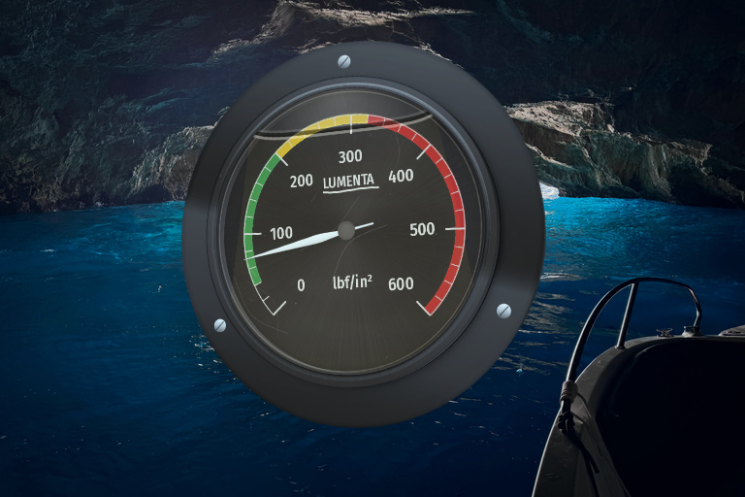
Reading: 70 (psi)
